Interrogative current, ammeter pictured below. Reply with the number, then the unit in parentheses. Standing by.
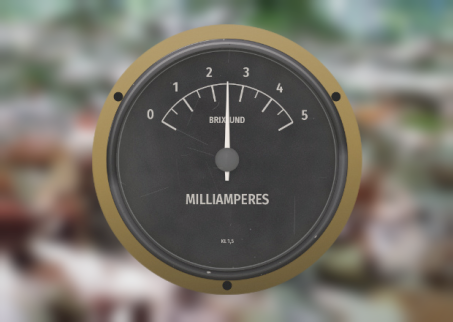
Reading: 2.5 (mA)
